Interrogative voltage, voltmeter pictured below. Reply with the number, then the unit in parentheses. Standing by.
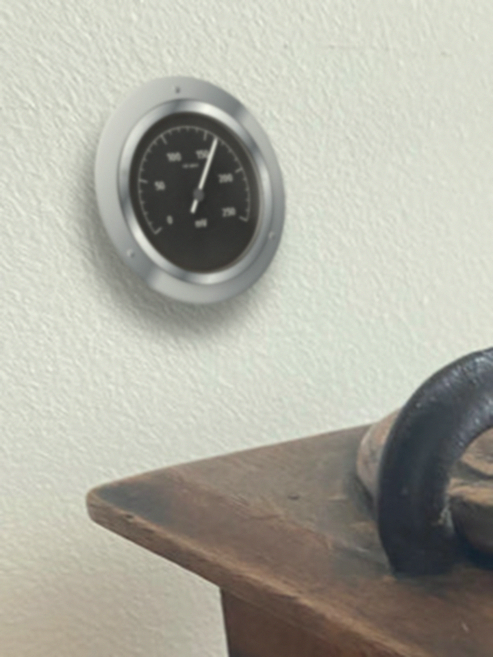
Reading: 160 (mV)
